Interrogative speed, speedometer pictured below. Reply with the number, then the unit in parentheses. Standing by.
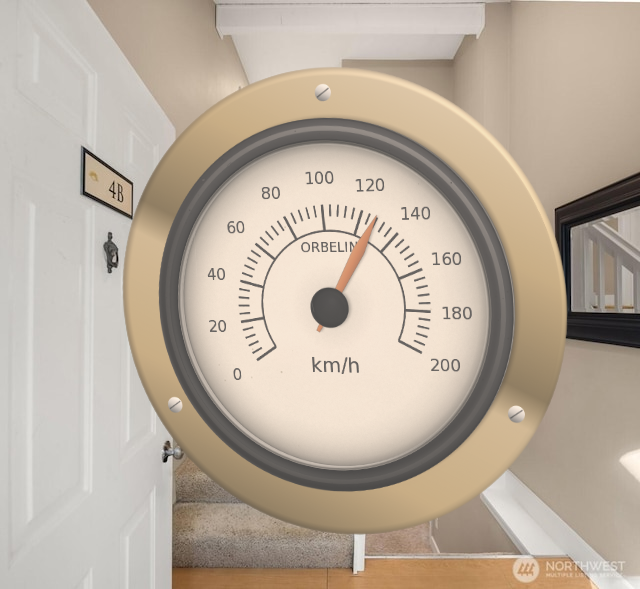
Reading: 128 (km/h)
